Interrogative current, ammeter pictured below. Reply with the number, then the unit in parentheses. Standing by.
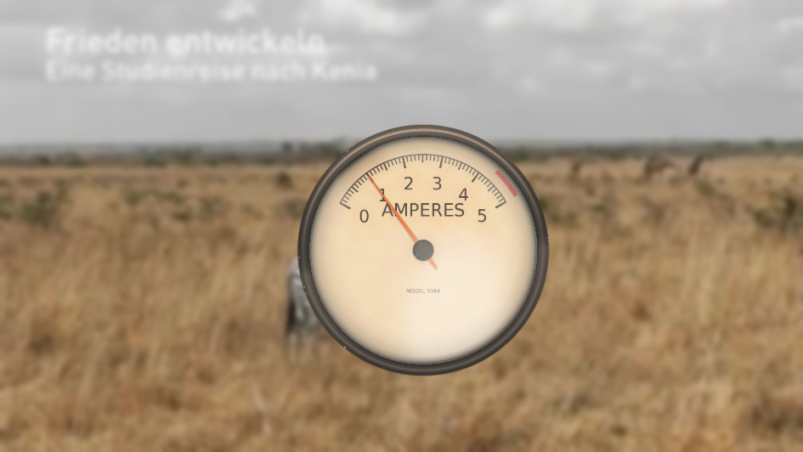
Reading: 1 (A)
